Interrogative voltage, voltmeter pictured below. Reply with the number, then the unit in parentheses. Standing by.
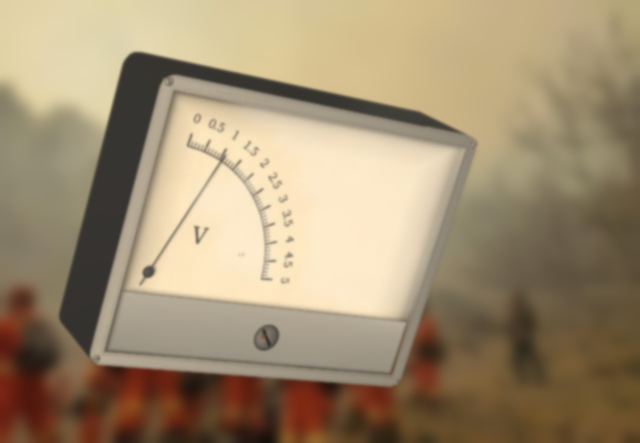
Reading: 1 (V)
